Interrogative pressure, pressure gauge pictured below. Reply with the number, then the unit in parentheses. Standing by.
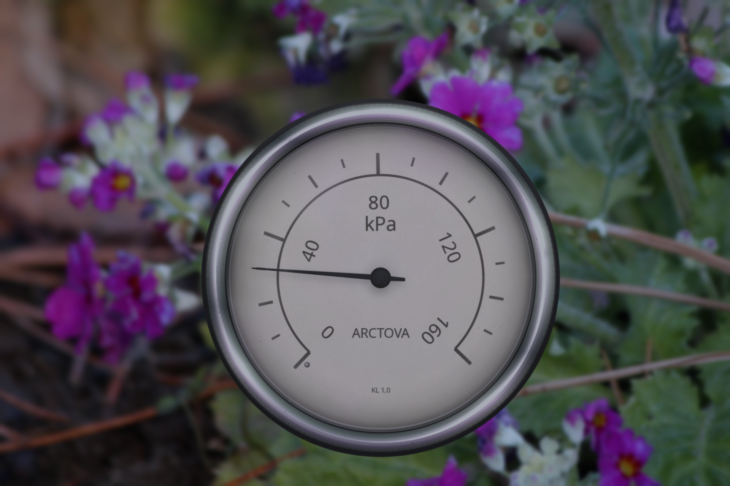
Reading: 30 (kPa)
